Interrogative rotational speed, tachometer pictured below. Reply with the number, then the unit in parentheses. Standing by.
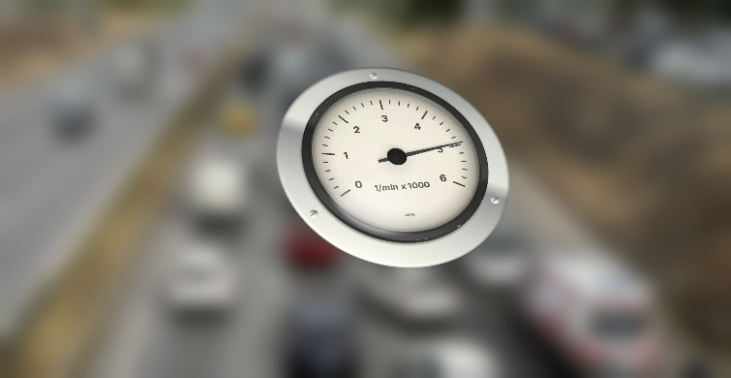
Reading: 5000 (rpm)
